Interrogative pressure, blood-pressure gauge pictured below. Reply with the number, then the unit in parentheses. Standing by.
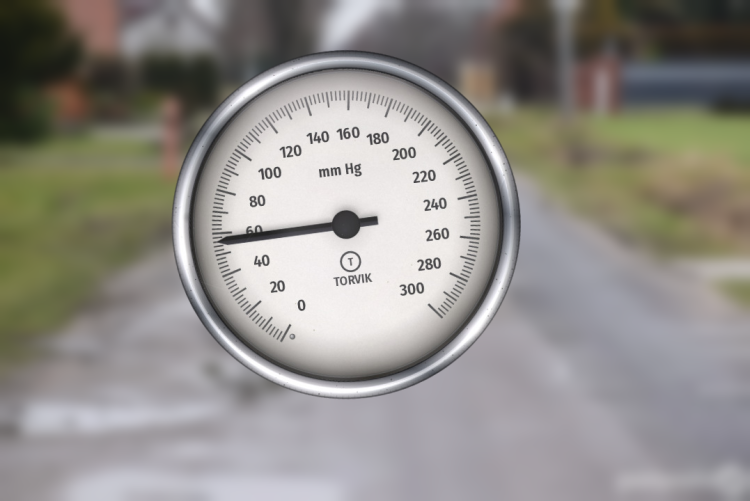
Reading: 56 (mmHg)
